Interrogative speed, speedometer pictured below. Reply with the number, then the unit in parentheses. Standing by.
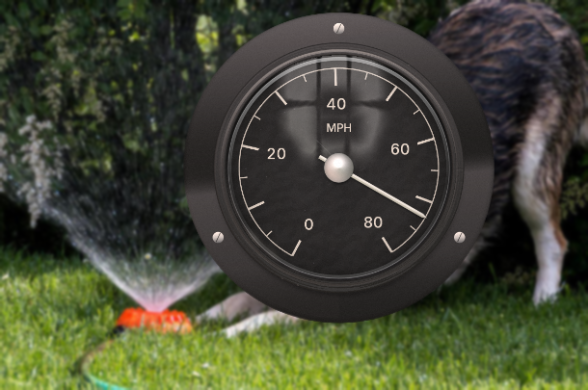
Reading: 72.5 (mph)
